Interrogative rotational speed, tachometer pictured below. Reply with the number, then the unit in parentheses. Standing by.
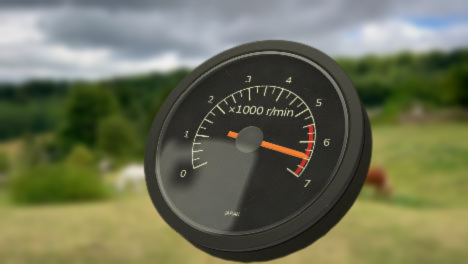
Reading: 6500 (rpm)
